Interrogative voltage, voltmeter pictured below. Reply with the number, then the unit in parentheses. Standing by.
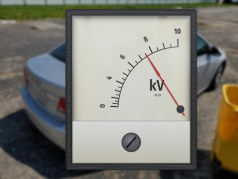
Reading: 7.5 (kV)
